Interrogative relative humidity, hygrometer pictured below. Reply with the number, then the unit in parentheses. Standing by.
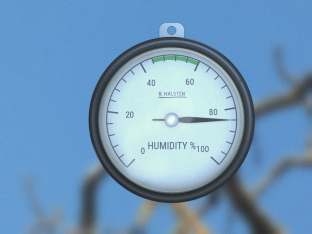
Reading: 84 (%)
